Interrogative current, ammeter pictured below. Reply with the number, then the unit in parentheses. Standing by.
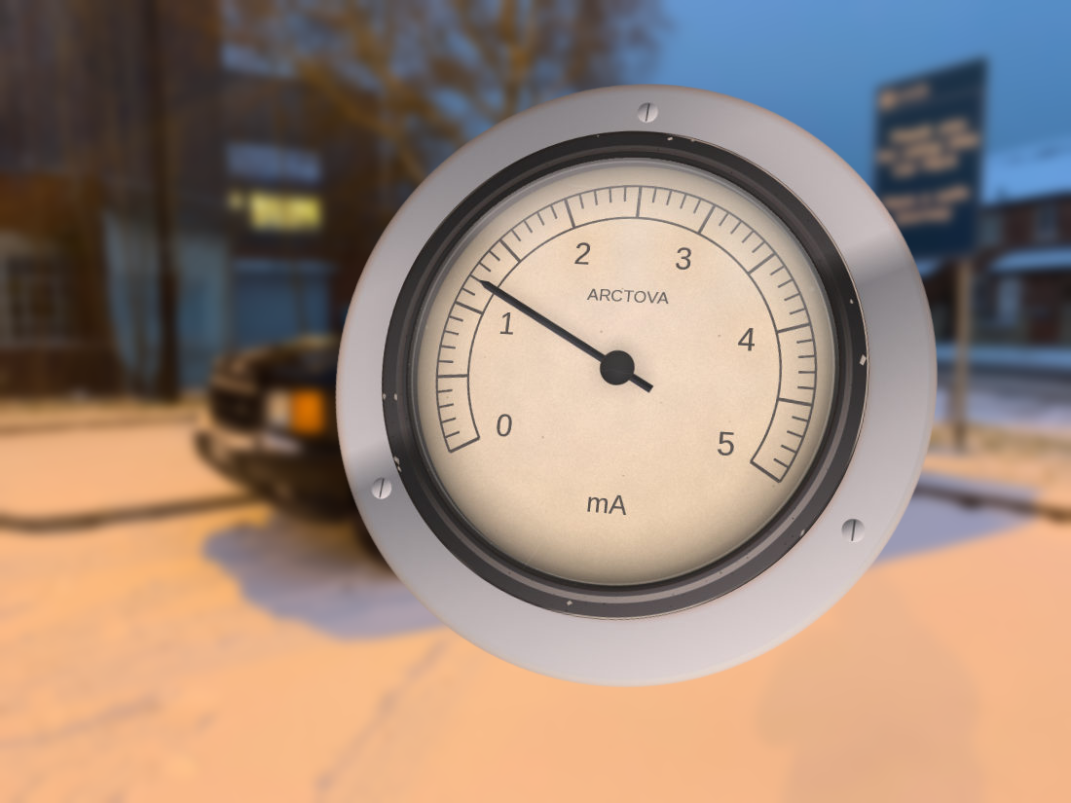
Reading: 1.2 (mA)
